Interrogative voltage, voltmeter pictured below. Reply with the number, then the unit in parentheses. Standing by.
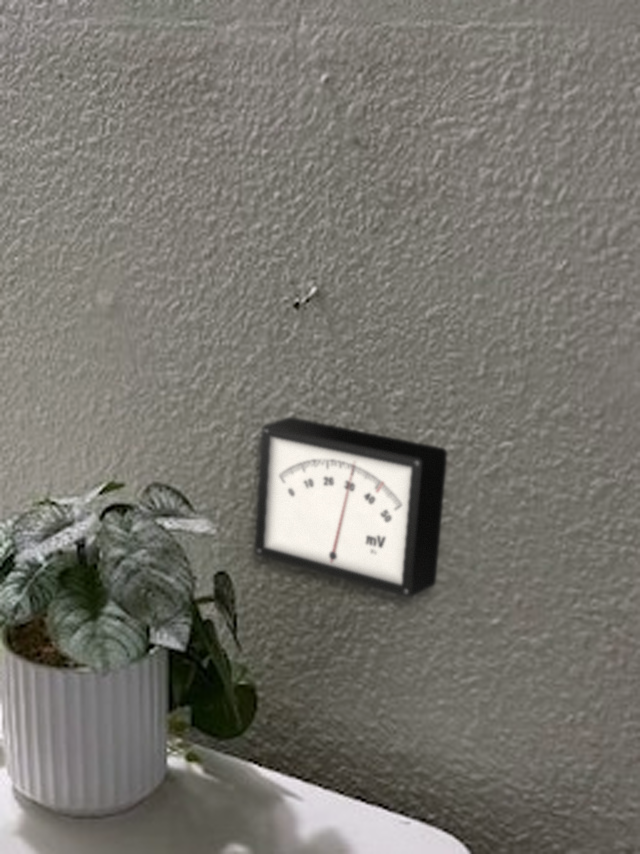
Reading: 30 (mV)
